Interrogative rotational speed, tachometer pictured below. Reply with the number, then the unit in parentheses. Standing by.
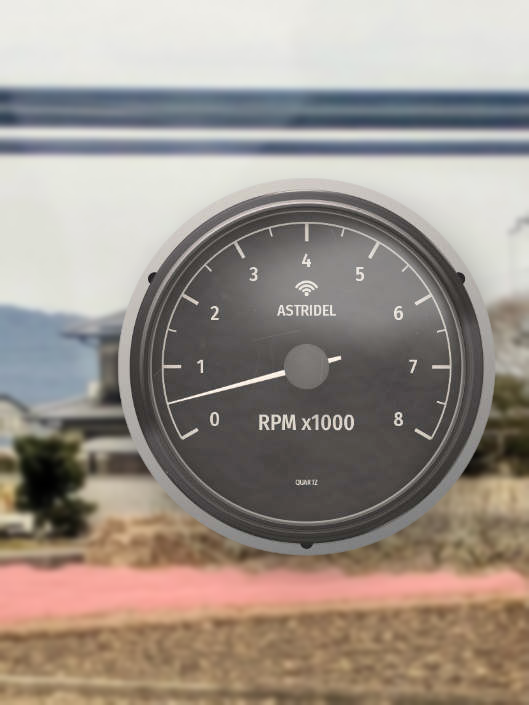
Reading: 500 (rpm)
